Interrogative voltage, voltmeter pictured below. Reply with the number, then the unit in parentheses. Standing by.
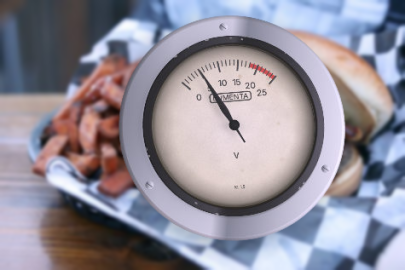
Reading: 5 (V)
